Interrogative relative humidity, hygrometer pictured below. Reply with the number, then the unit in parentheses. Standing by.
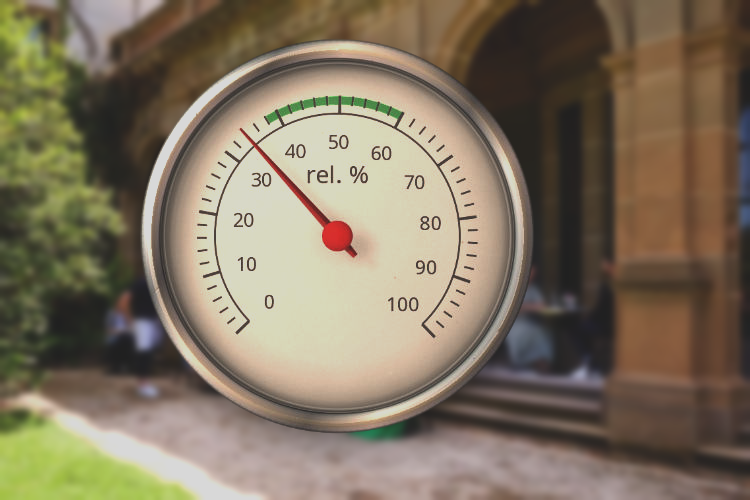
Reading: 34 (%)
